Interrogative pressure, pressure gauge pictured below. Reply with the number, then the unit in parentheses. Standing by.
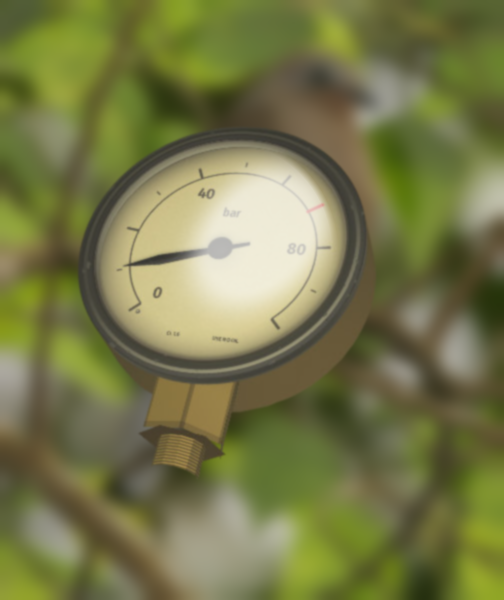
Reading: 10 (bar)
